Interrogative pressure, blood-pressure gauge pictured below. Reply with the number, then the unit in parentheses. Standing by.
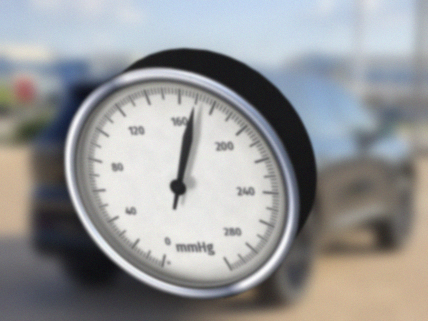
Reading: 170 (mmHg)
